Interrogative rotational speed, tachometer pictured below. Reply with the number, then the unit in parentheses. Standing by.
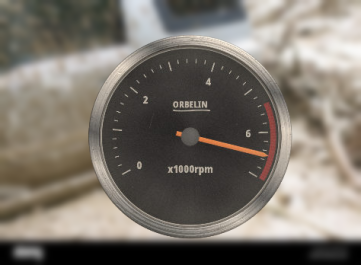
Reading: 6500 (rpm)
